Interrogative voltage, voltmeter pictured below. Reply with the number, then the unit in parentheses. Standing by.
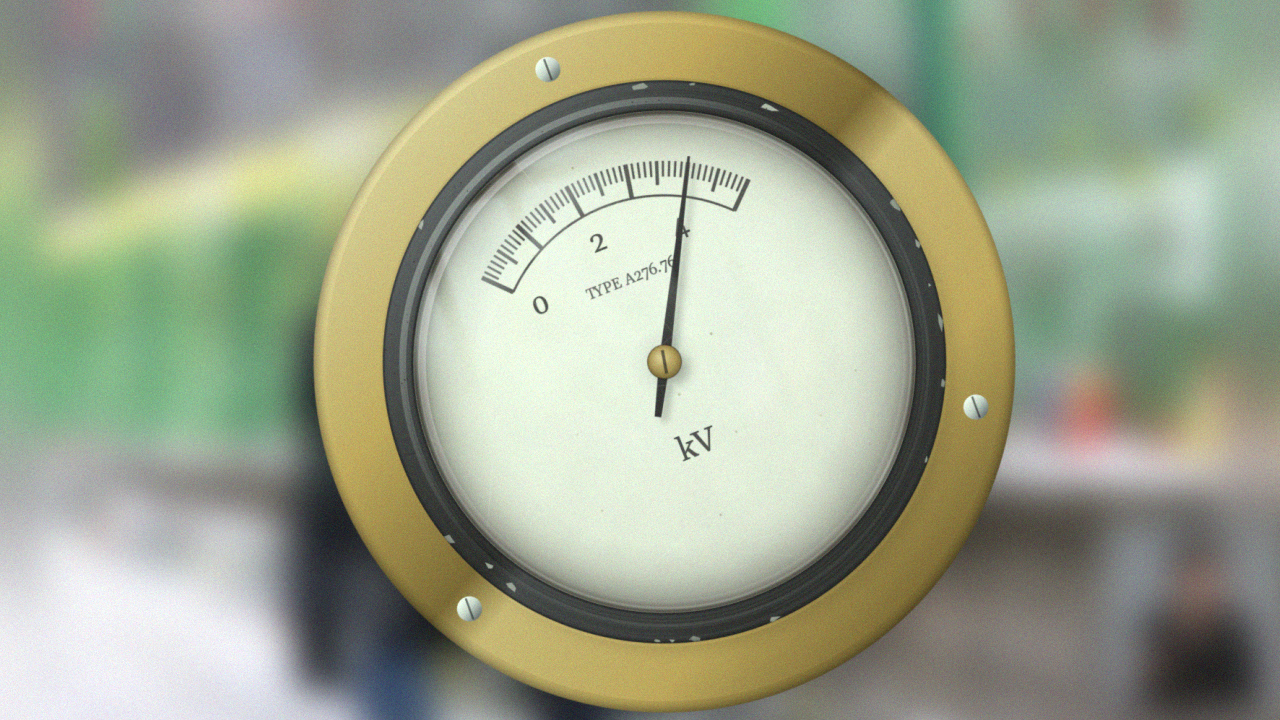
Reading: 4 (kV)
